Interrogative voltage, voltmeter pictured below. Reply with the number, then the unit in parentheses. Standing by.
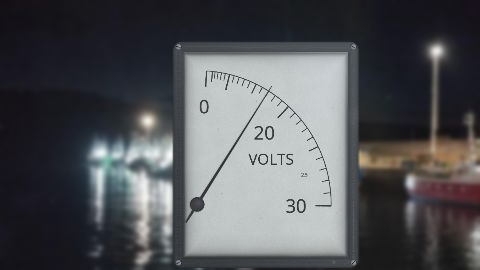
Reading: 17 (V)
